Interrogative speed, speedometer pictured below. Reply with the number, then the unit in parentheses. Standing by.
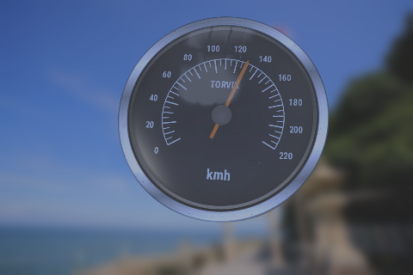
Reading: 130 (km/h)
